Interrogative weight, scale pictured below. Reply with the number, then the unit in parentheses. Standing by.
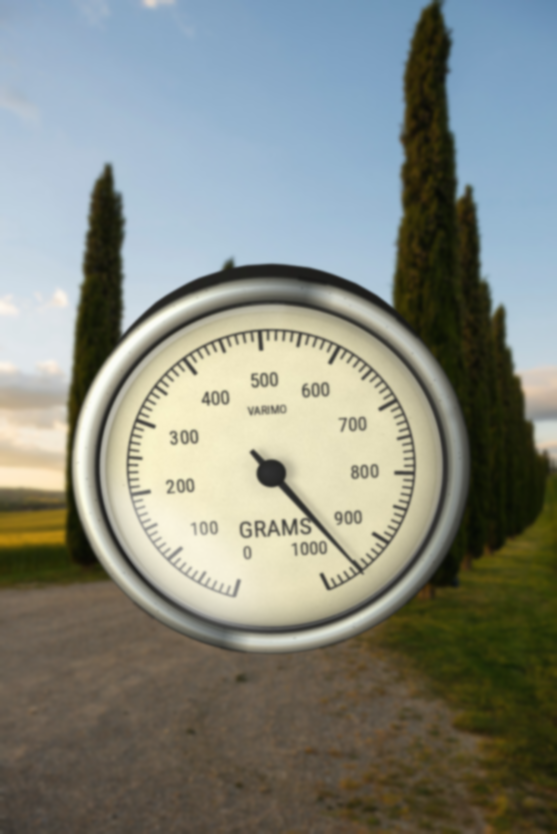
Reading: 950 (g)
